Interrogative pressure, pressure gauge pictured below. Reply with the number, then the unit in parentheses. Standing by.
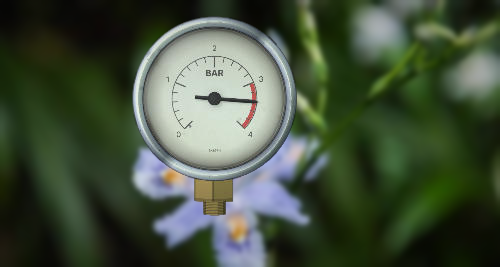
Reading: 3.4 (bar)
